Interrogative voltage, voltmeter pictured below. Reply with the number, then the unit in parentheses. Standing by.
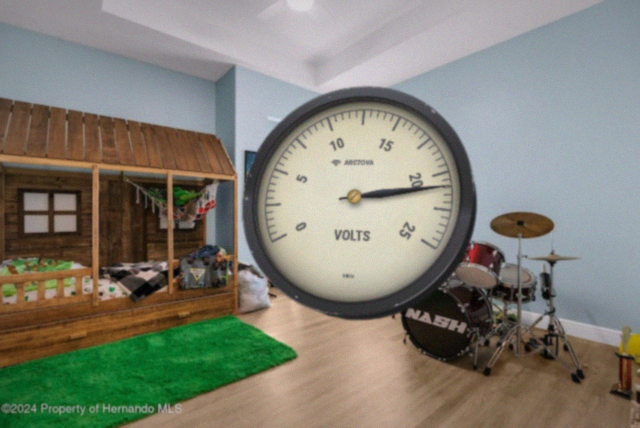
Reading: 21 (V)
